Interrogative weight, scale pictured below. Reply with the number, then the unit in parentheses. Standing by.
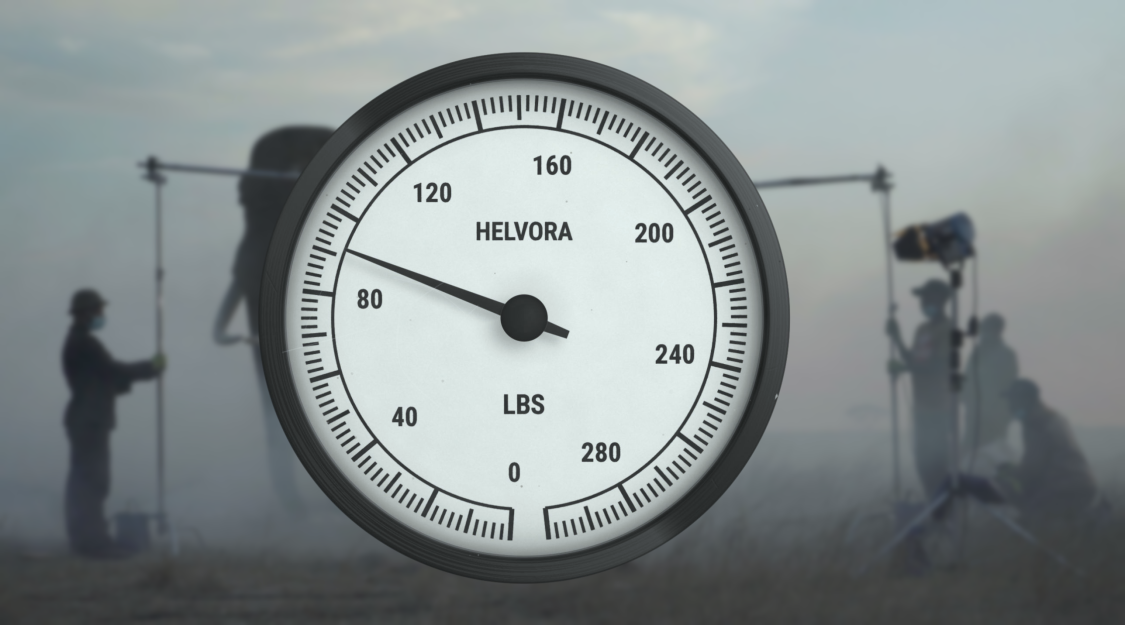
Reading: 92 (lb)
